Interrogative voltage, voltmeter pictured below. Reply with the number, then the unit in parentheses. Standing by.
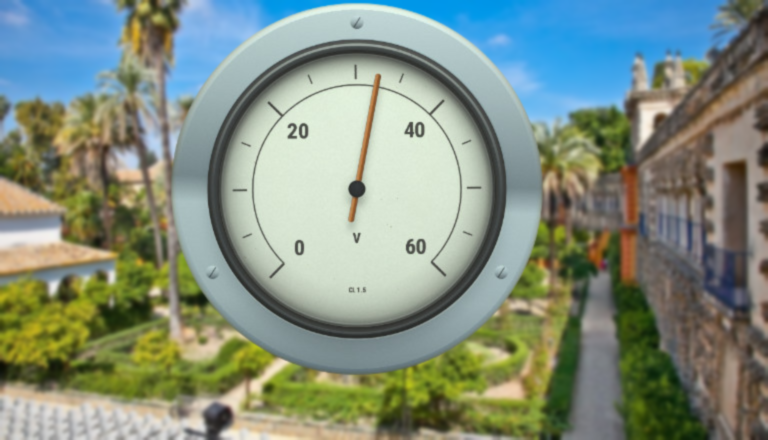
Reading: 32.5 (V)
